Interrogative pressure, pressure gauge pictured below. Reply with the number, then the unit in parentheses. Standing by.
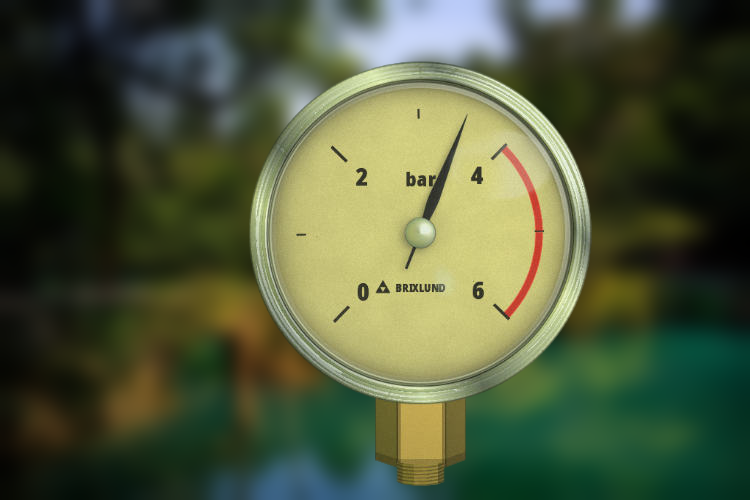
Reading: 3.5 (bar)
